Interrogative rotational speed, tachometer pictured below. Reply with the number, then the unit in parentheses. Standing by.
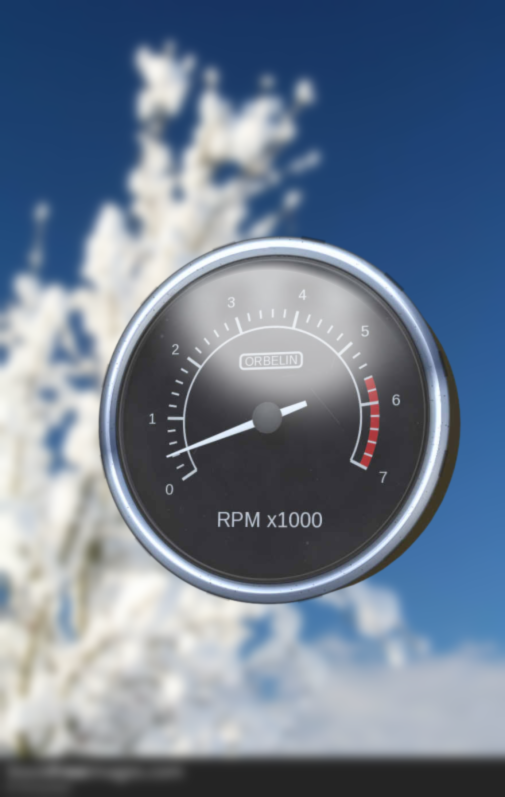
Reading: 400 (rpm)
